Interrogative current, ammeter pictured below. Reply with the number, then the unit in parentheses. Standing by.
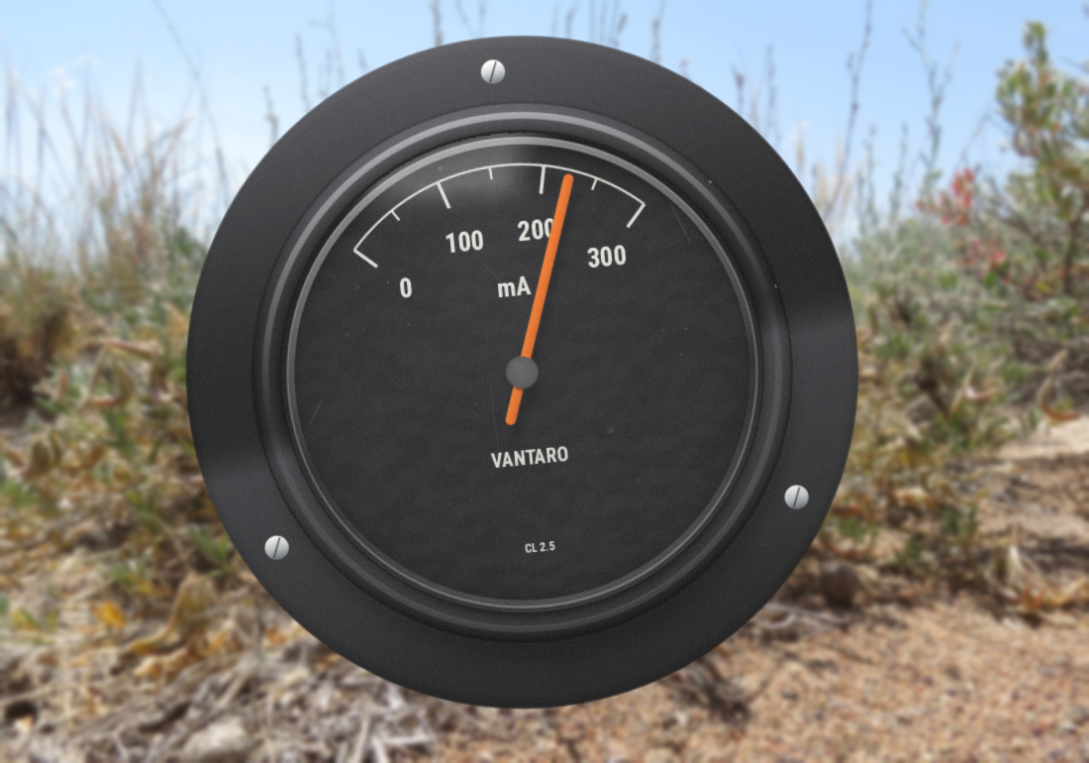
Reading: 225 (mA)
